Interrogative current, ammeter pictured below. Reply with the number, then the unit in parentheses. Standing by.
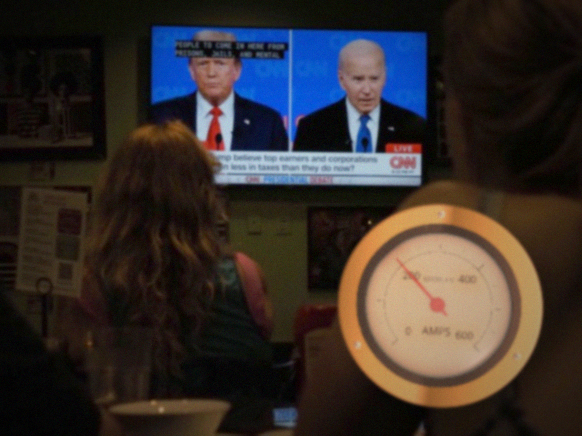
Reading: 200 (A)
